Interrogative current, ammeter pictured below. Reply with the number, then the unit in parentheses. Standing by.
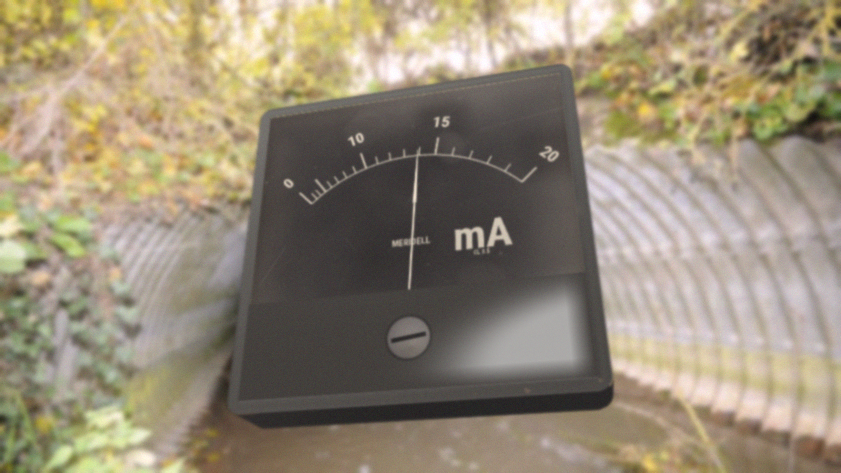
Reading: 14 (mA)
